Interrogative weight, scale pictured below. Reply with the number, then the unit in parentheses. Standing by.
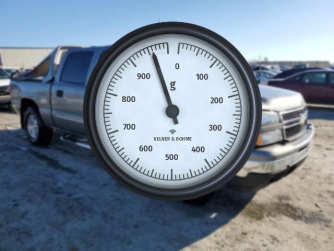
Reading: 960 (g)
